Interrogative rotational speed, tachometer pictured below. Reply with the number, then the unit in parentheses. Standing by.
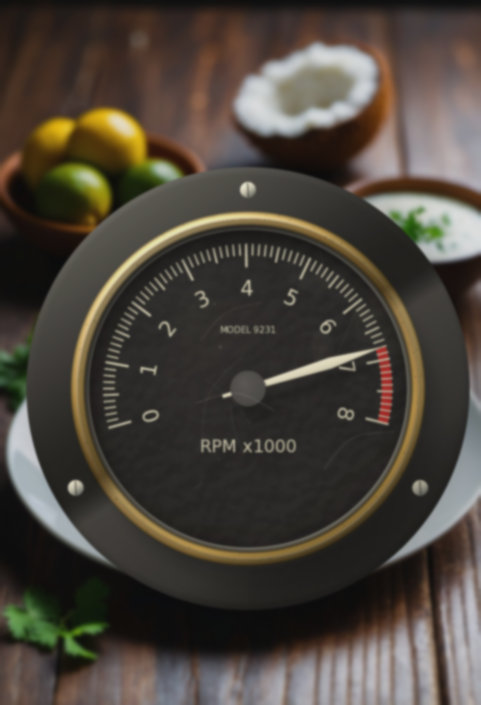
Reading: 6800 (rpm)
